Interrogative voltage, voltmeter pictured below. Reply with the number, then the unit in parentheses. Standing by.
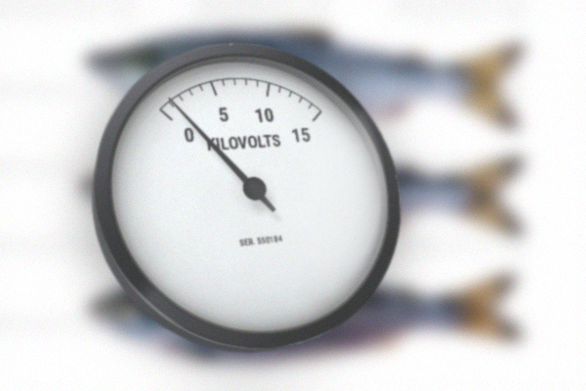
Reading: 1 (kV)
